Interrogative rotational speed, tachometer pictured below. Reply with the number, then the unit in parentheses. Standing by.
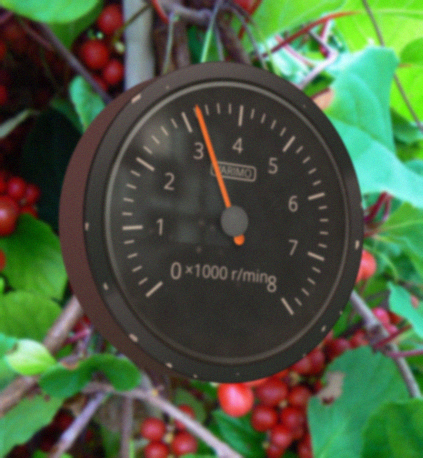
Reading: 3200 (rpm)
